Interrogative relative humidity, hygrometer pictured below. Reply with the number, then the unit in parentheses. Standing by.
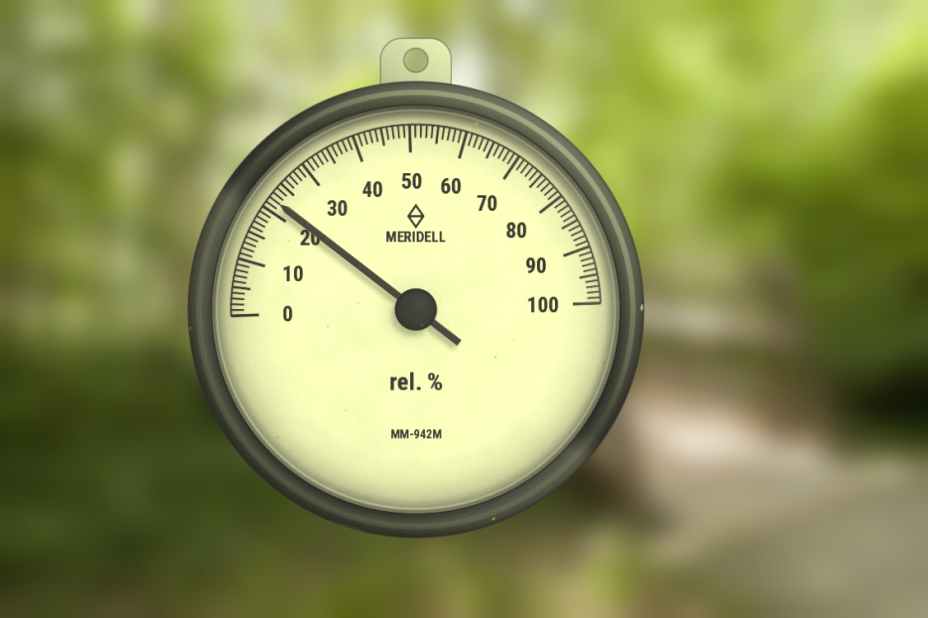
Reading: 22 (%)
